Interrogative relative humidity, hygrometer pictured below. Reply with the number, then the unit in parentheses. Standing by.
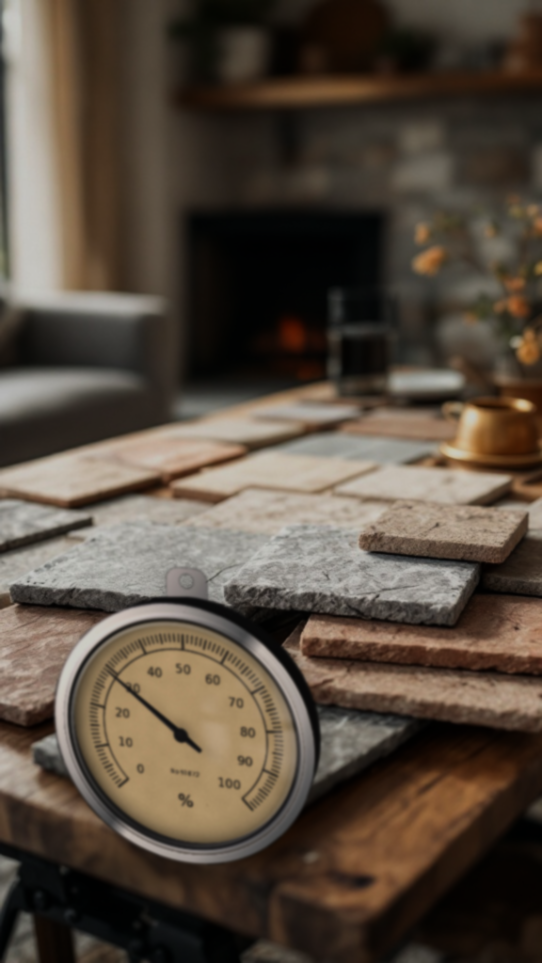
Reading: 30 (%)
